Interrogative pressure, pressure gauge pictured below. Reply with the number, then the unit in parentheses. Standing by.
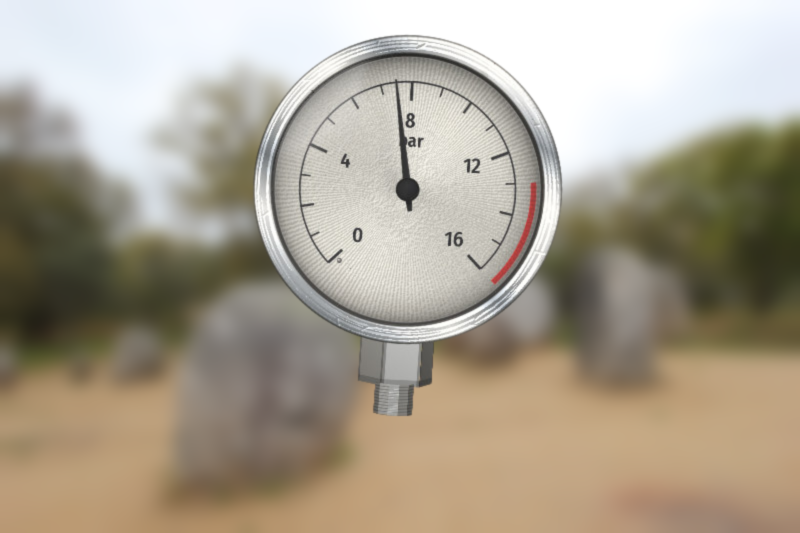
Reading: 7.5 (bar)
